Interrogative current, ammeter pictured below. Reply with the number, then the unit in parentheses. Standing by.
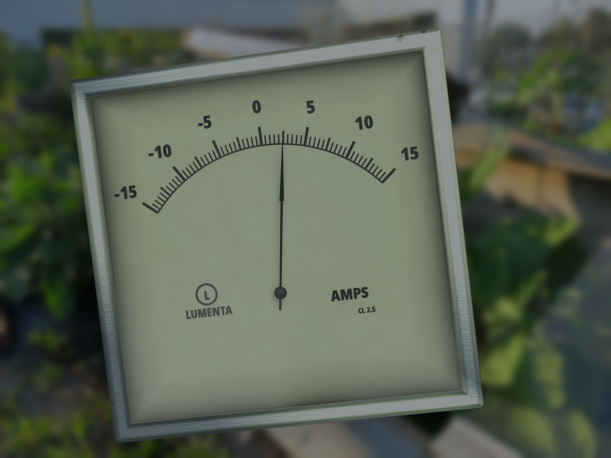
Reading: 2.5 (A)
